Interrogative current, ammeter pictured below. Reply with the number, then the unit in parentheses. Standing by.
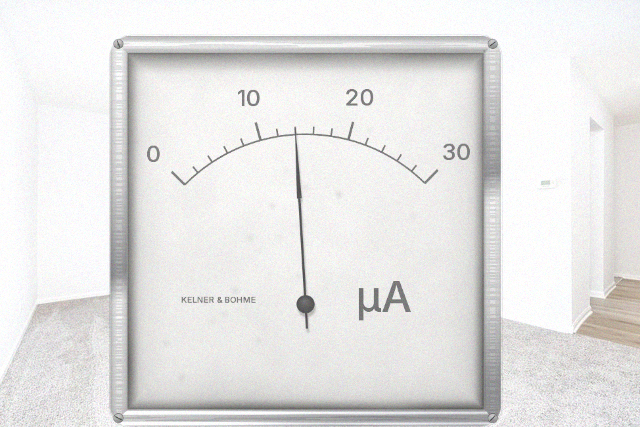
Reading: 14 (µA)
